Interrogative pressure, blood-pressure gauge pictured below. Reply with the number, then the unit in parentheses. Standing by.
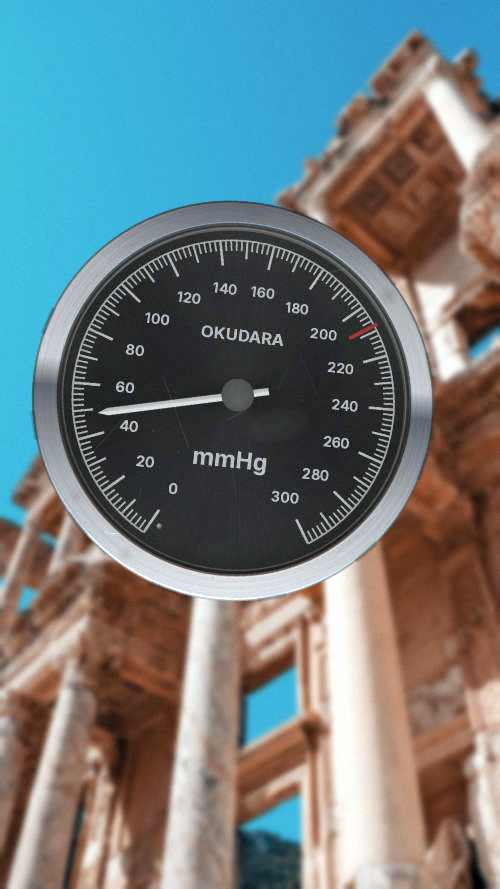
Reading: 48 (mmHg)
